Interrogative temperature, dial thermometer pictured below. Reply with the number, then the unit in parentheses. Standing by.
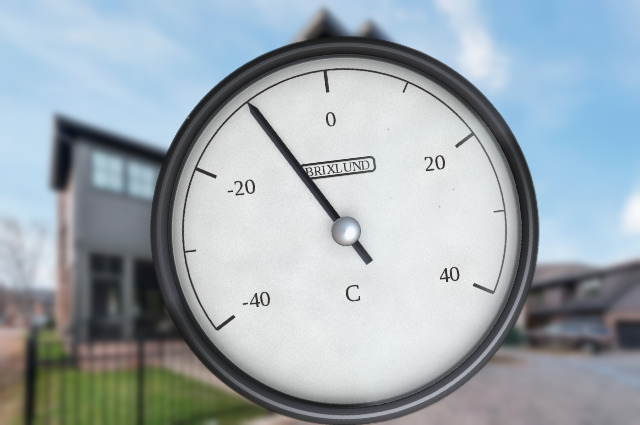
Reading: -10 (°C)
